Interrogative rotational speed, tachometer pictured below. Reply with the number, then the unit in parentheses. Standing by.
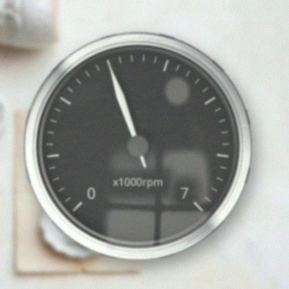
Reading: 3000 (rpm)
